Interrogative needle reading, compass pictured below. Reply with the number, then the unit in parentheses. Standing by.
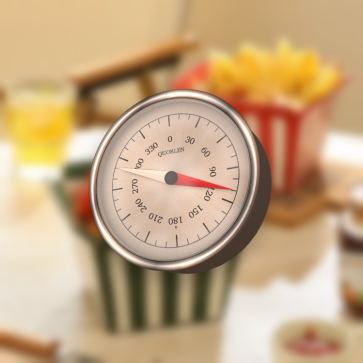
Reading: 110 (°)
